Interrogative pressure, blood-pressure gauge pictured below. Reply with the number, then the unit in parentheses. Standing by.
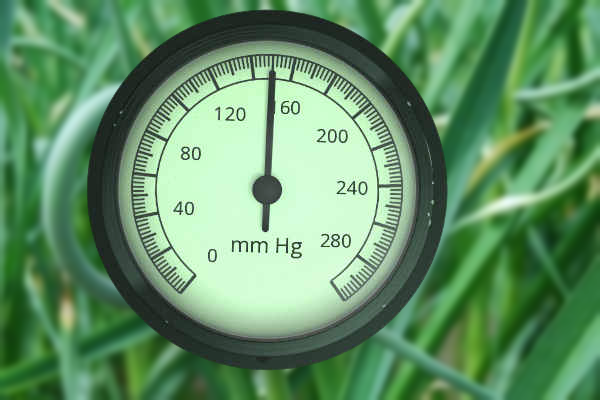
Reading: 150 (mmHg)
